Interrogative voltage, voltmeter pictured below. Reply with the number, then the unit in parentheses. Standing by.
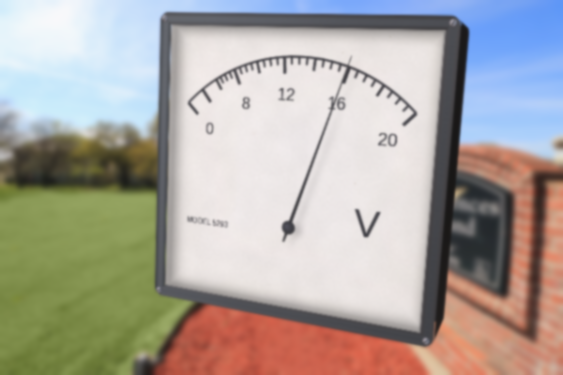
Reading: 16 (V)
